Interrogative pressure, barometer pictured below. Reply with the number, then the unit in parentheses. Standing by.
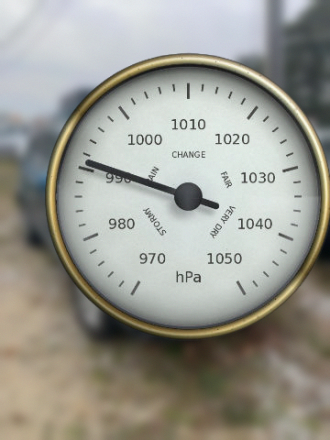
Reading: 991 (hPa)
